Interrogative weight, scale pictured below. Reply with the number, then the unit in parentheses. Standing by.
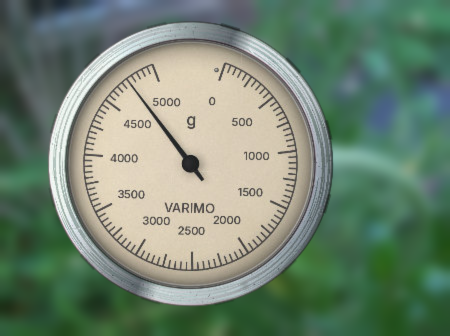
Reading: 4750 (g)
